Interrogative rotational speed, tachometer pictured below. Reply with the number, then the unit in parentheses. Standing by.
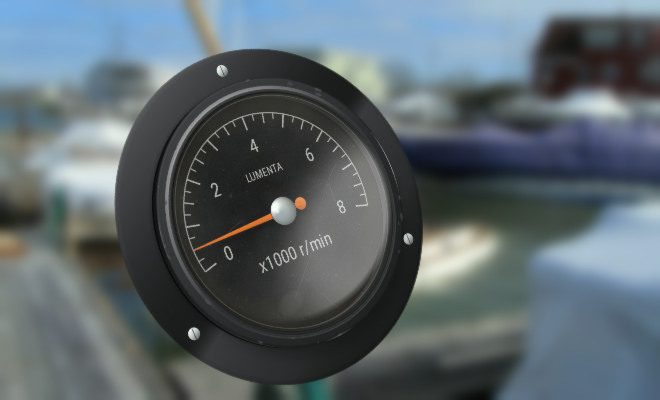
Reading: 500 (rpm)
